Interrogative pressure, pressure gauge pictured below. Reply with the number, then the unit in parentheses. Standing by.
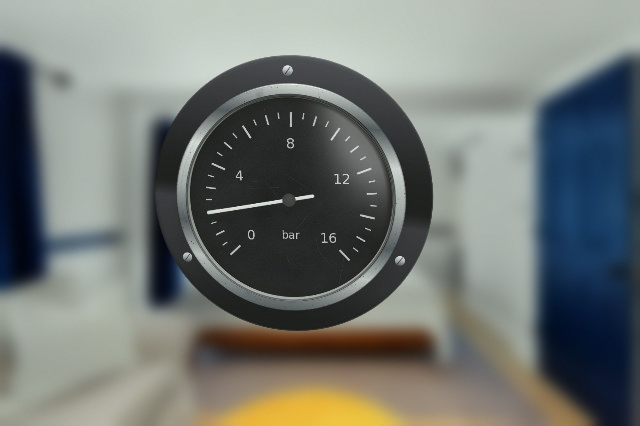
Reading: 2 (bar)
